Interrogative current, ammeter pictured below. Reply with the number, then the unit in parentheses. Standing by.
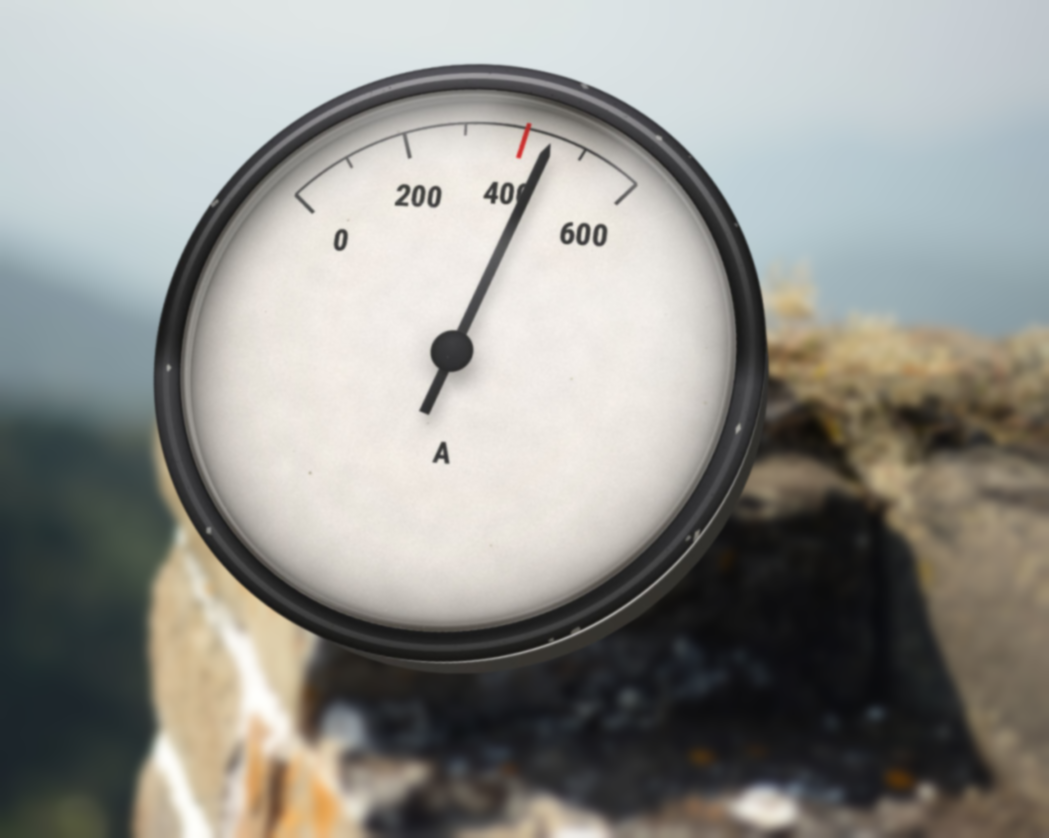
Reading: 450 (A)
